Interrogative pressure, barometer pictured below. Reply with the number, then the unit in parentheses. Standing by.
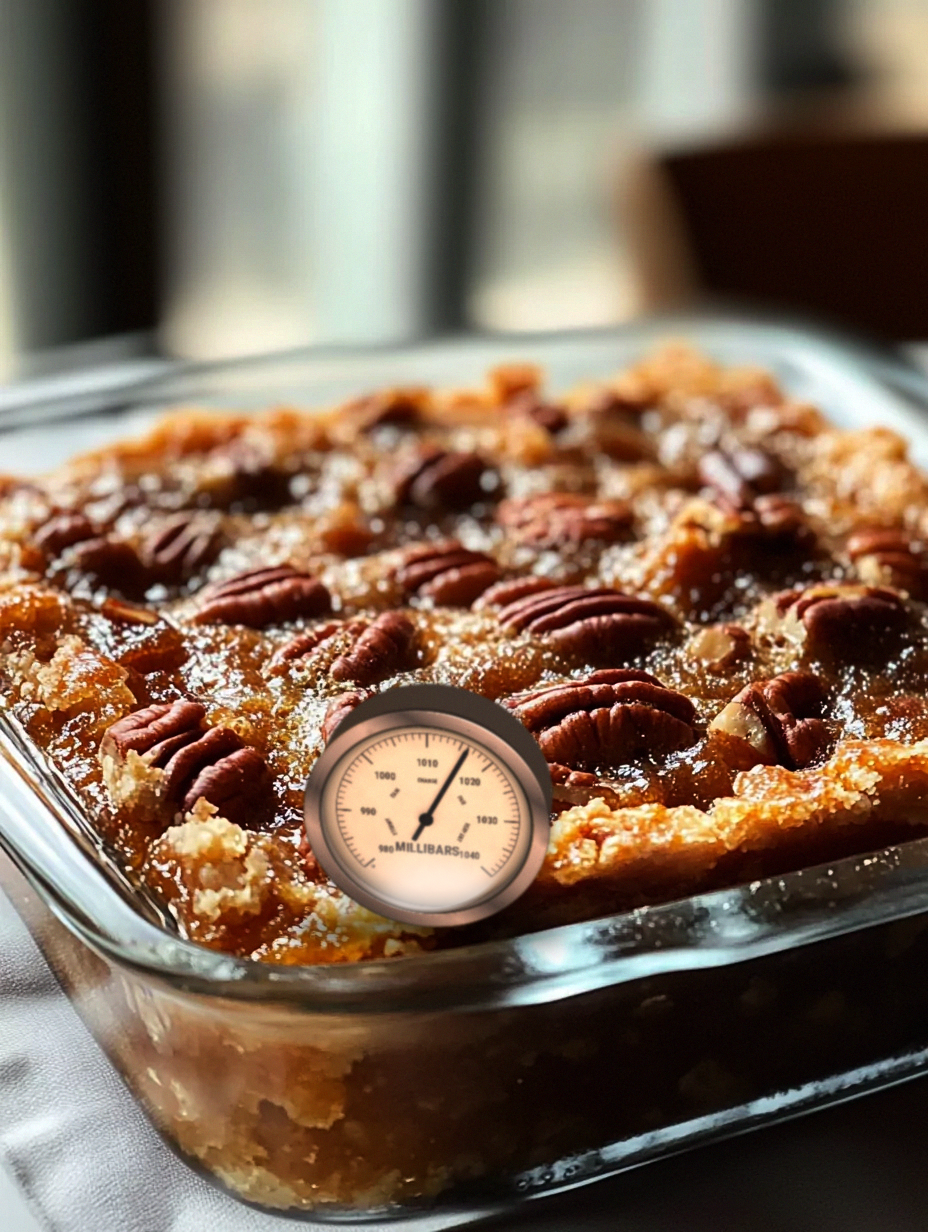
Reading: 1016 (mbar)
